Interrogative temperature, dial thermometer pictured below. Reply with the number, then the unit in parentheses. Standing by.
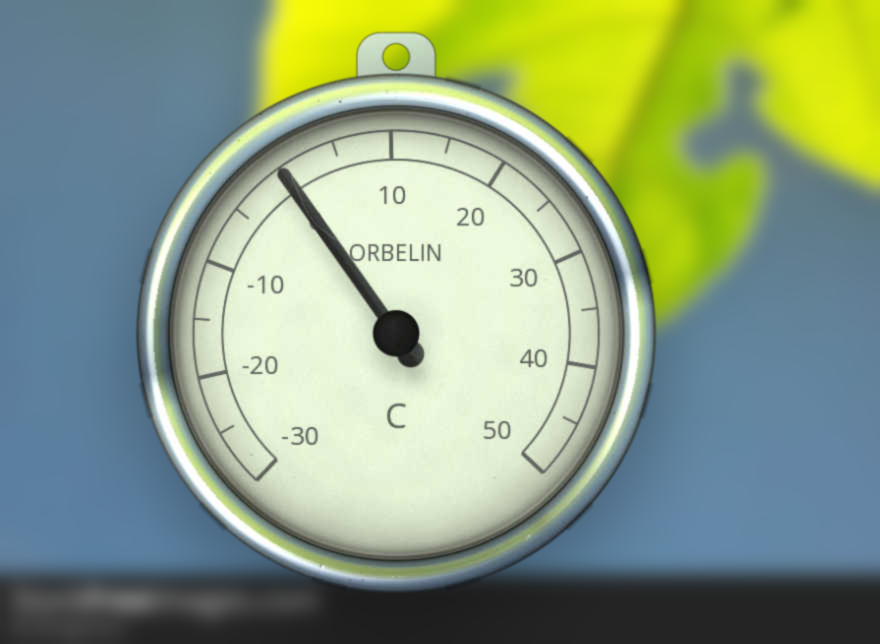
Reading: 0 (°C)
